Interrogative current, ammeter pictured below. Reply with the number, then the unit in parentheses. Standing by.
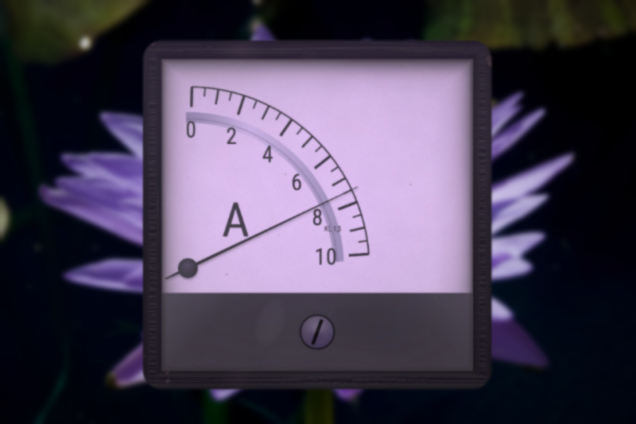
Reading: 7.5 (A)
